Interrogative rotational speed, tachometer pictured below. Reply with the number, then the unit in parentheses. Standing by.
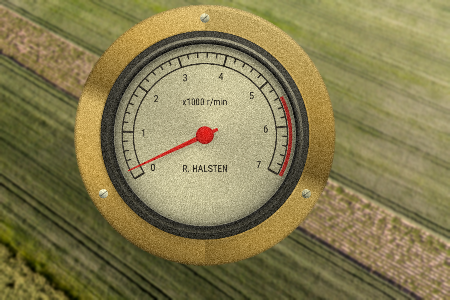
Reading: 200 (rpm)
